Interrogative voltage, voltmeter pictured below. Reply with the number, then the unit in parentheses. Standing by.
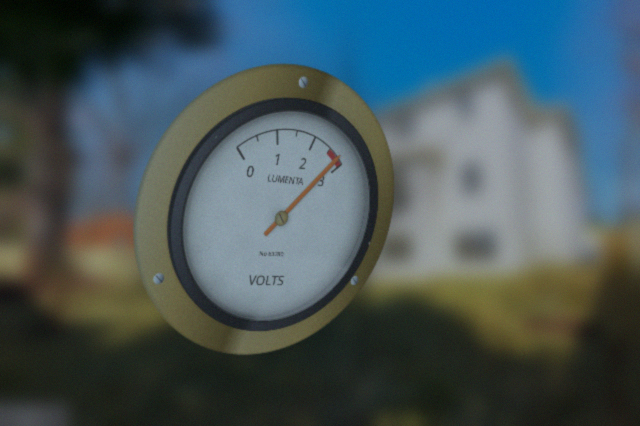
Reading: 2.75 (V)
